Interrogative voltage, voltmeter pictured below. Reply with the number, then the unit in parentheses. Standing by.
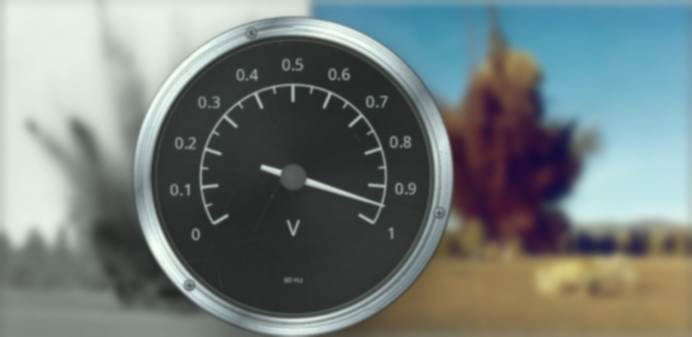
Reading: 0.95 (V)
